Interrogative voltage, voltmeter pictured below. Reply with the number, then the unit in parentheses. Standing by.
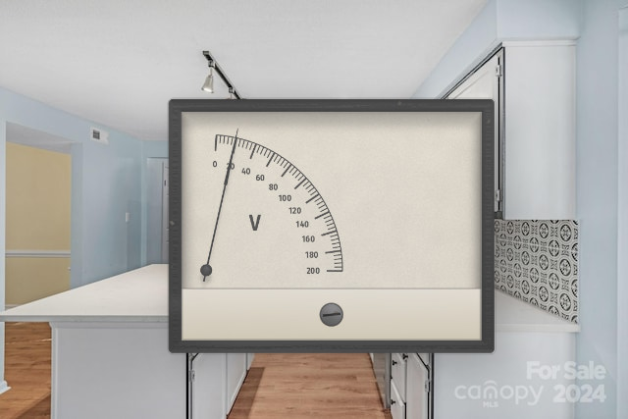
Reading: 20 (V)
